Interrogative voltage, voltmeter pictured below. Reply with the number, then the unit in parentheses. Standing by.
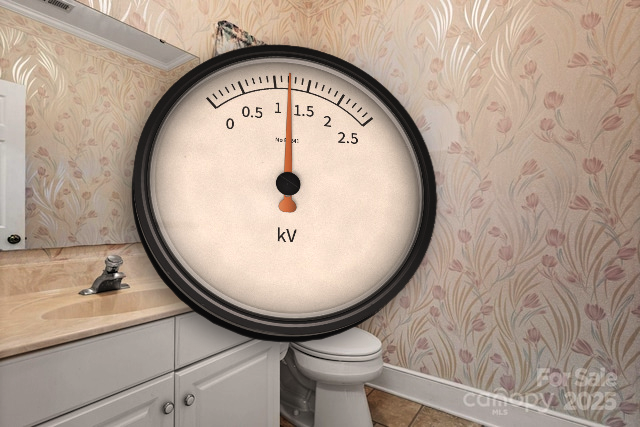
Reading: 1.2 (kV)
